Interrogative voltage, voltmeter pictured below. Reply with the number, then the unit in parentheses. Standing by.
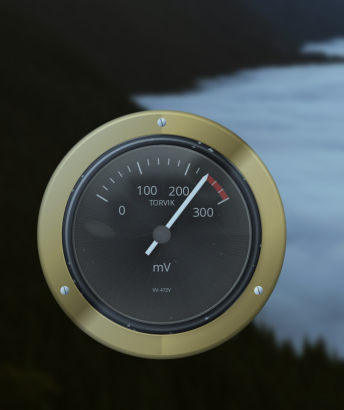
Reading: 240 (mV)
